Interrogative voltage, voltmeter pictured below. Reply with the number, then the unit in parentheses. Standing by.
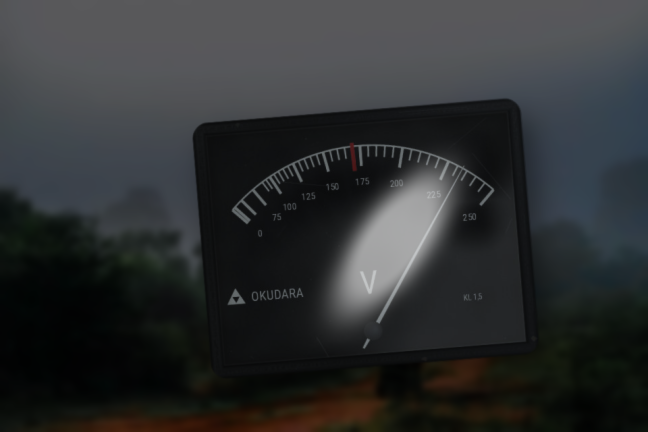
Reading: 232.5 (V)
